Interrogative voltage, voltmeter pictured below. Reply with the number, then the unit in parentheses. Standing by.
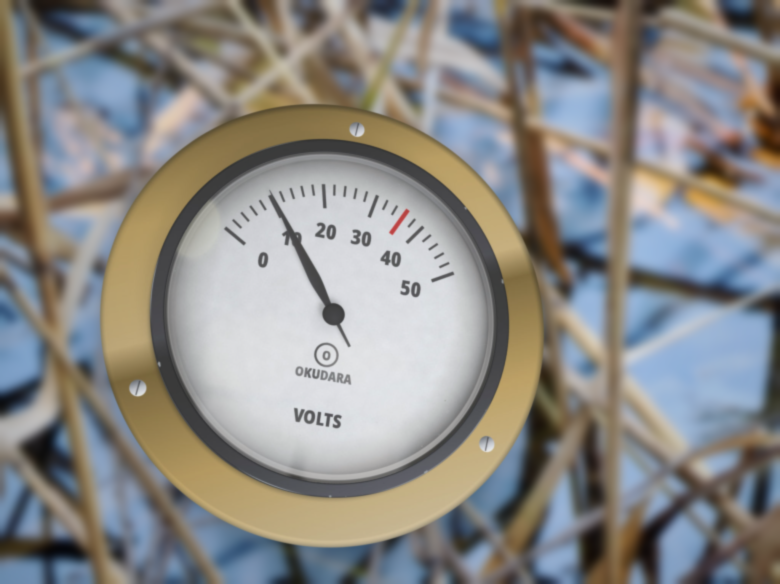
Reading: 10 (V)
